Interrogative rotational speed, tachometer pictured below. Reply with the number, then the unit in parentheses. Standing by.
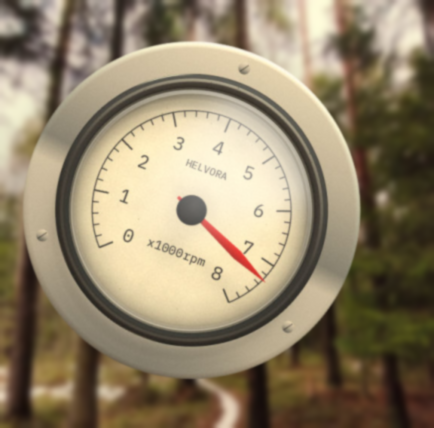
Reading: 7300 (rpm)
